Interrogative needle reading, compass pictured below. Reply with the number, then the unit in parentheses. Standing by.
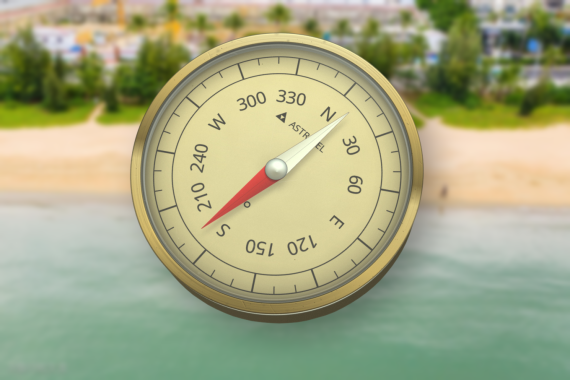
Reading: 190 (°)
